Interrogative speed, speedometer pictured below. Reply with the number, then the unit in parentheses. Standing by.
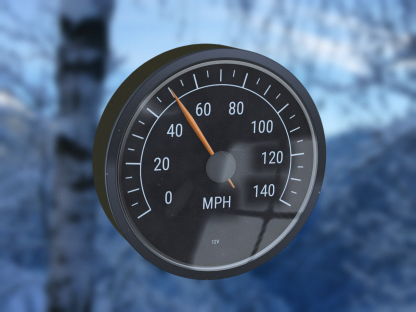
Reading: 50 (mph)
